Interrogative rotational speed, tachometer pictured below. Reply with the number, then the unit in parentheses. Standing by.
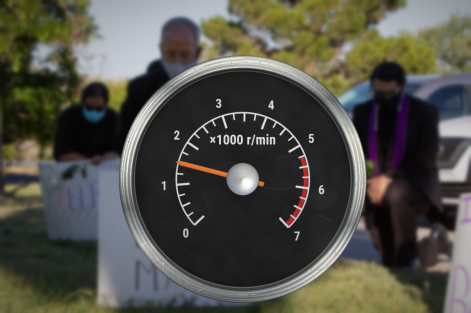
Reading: 1500 (rpm)
